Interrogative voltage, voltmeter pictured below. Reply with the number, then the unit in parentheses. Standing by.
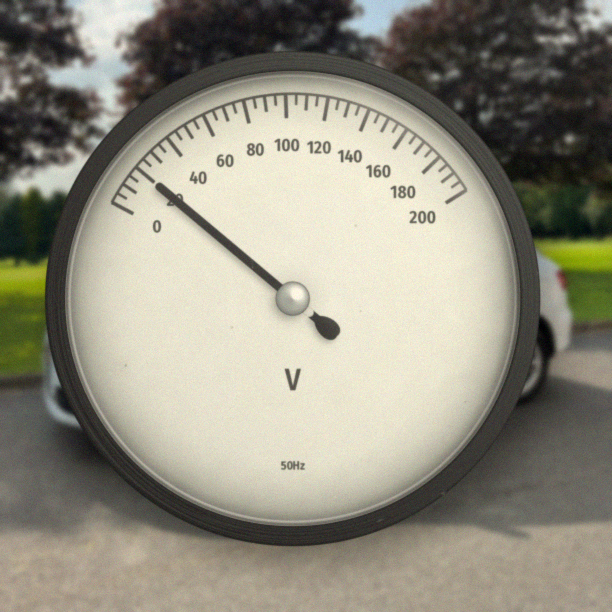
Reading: 20 (V)
